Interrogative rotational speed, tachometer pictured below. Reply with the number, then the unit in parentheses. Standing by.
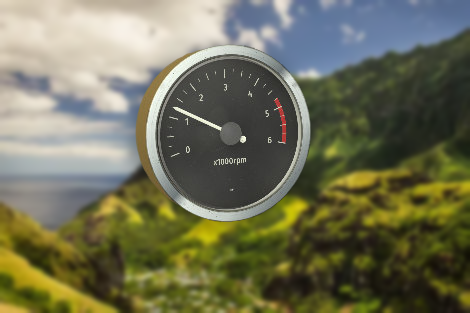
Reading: 1250 (rpm)
